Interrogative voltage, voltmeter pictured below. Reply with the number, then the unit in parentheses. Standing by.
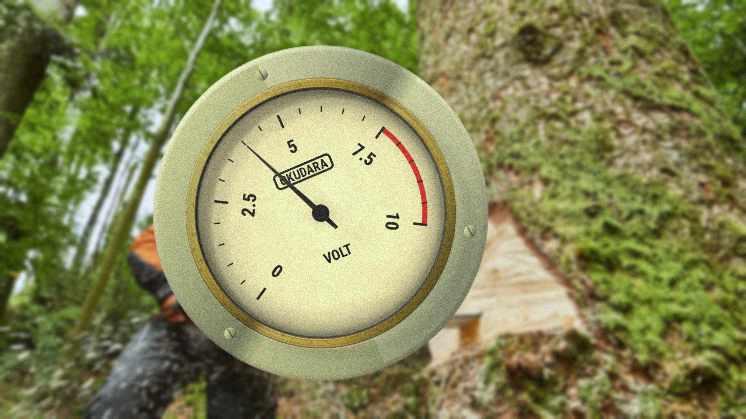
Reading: 4 (V)
